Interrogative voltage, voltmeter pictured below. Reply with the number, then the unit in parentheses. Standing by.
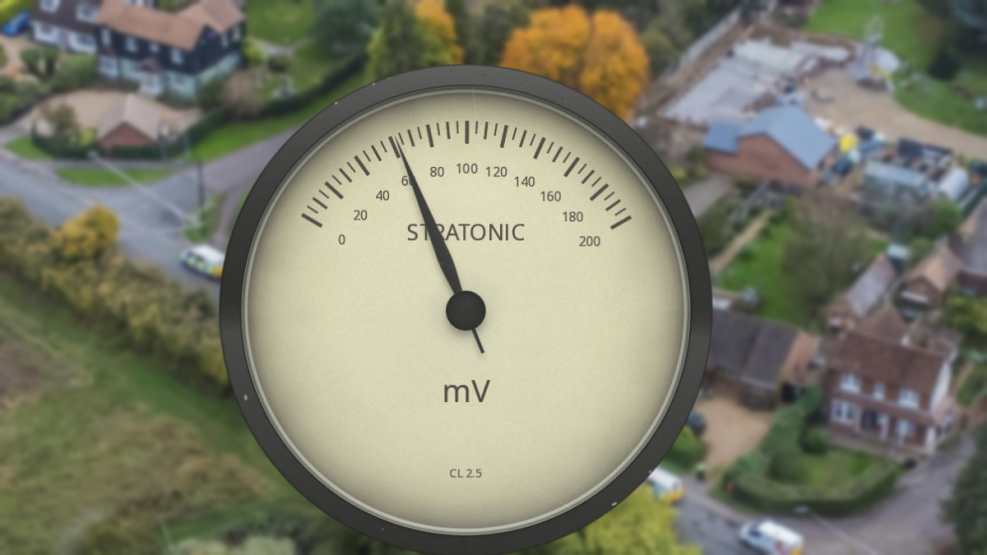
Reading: 62.5 (mV)
